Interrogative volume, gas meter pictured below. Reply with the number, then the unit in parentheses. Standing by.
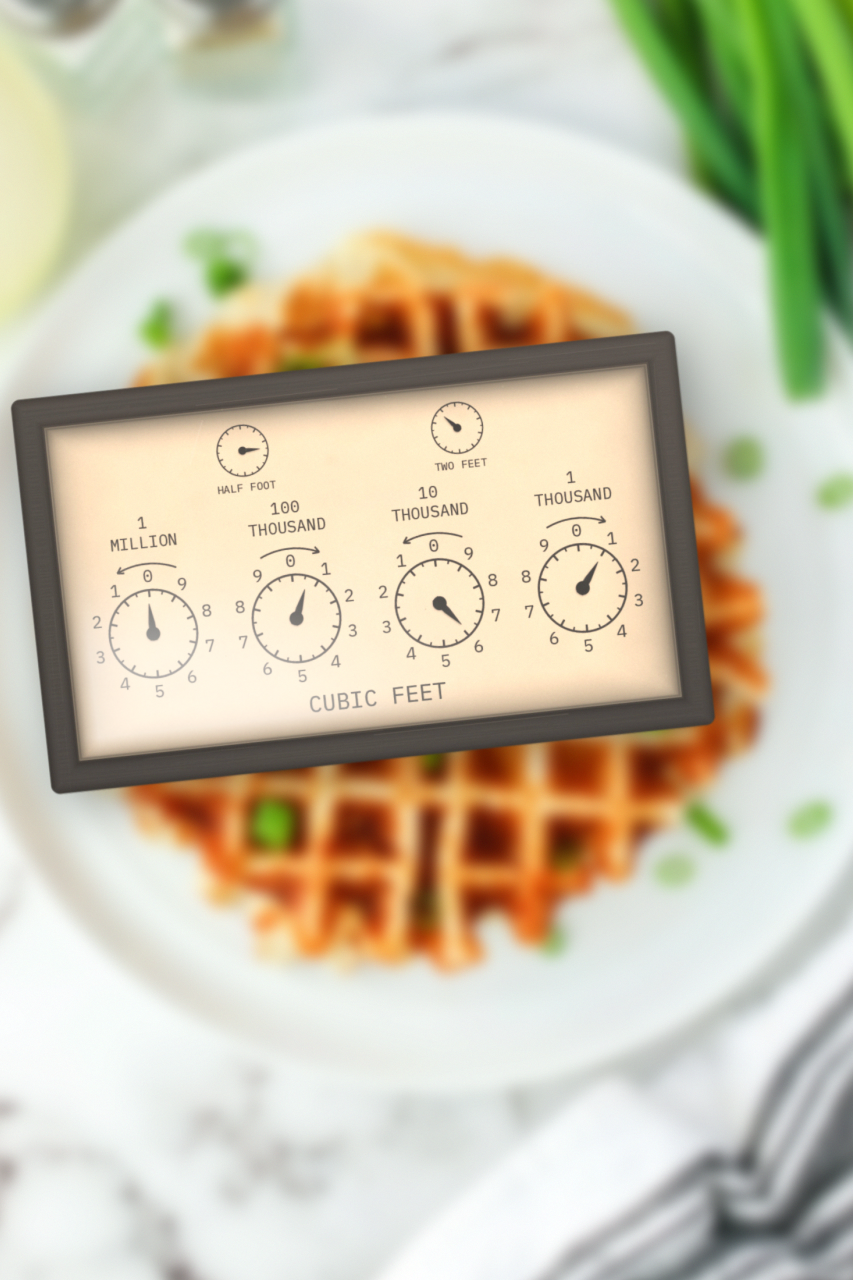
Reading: 6100 (ft³)
